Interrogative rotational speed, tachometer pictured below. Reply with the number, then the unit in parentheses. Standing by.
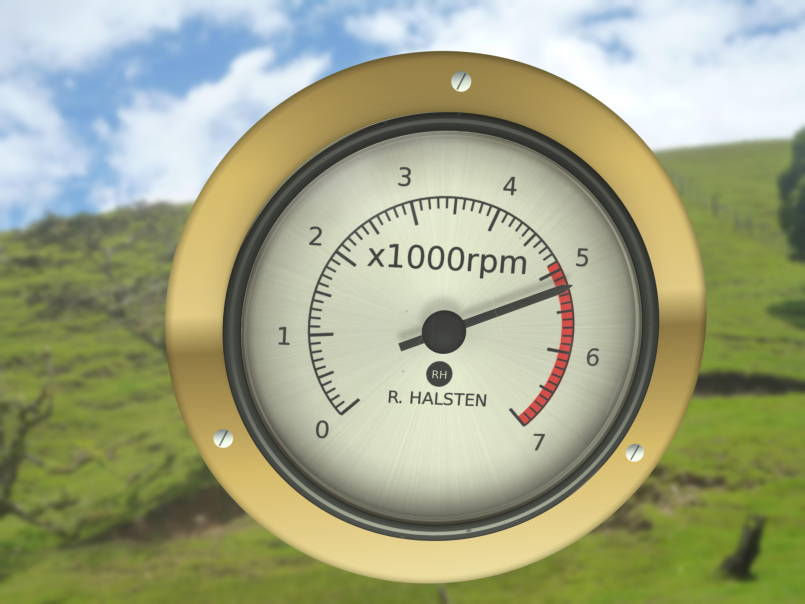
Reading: 5200 (rpm)
